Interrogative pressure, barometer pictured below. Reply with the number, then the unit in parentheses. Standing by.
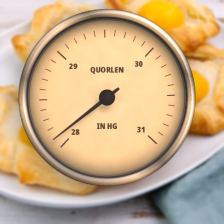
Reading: 28.1 (inHg)
